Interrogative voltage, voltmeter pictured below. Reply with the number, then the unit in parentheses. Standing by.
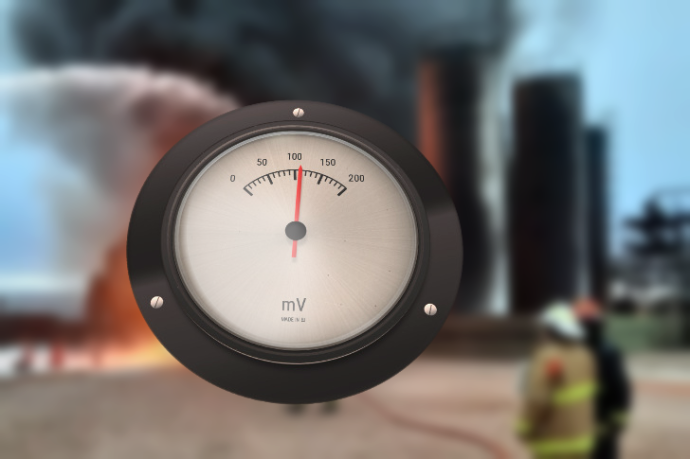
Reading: 110 (mV)
